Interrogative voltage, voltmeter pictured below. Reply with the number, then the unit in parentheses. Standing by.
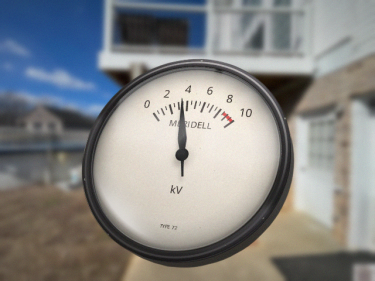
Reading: 3.5 (kV)
